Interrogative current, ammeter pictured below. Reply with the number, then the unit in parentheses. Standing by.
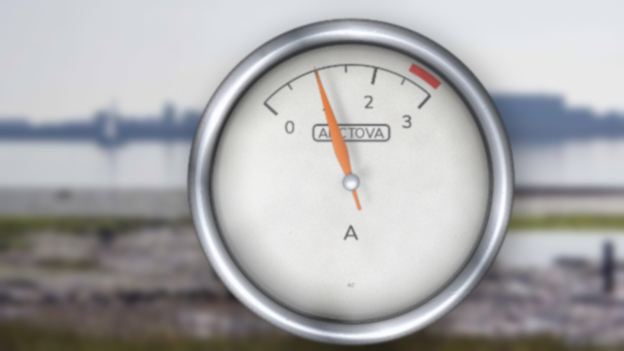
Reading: 1 (A)
